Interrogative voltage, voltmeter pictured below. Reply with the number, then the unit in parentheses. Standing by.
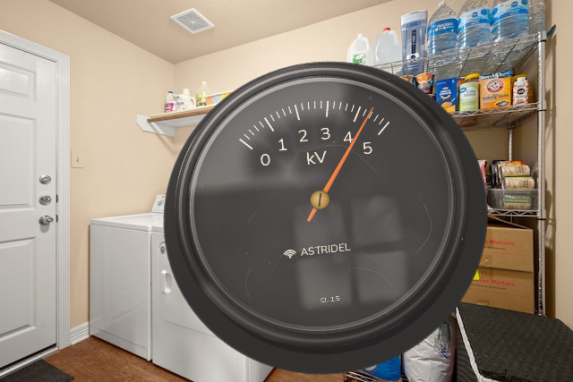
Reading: 4.4 (kV)
